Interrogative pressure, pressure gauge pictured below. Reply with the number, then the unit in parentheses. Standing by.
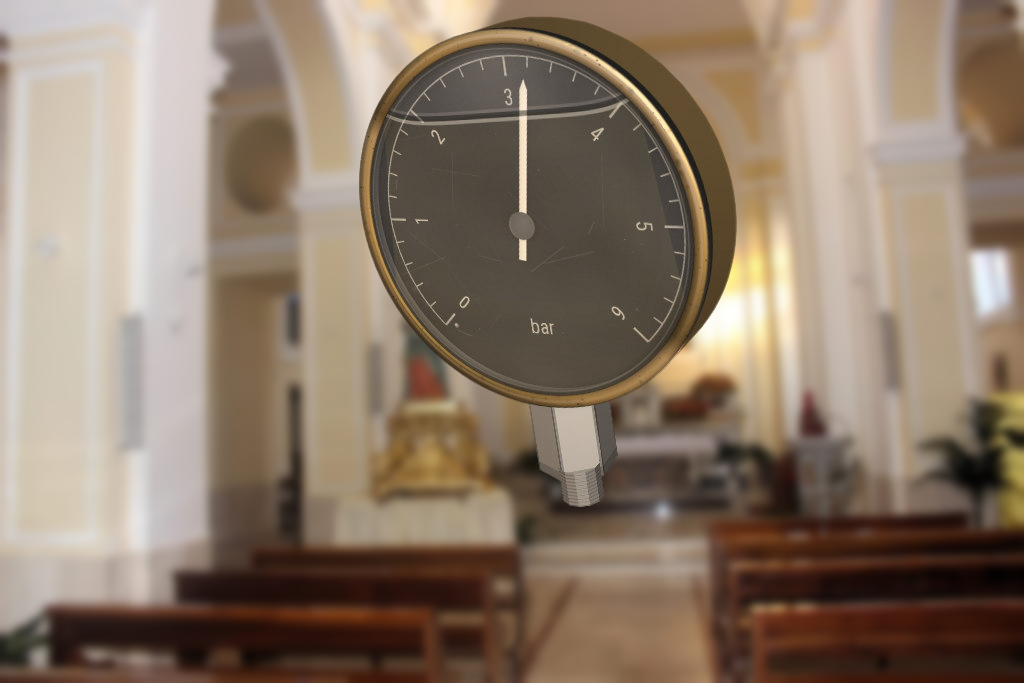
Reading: 3.2 (bar)
